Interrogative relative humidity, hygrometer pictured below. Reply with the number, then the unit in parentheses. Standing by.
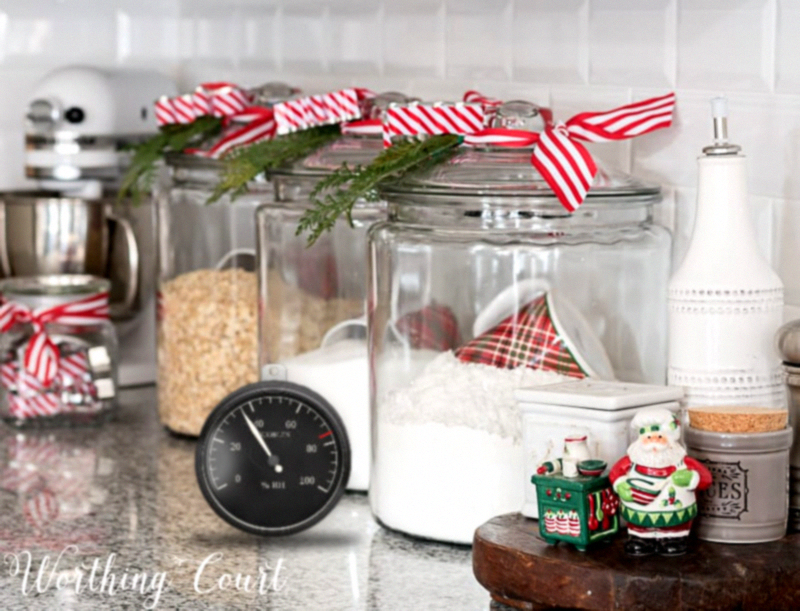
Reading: 36 (%)
